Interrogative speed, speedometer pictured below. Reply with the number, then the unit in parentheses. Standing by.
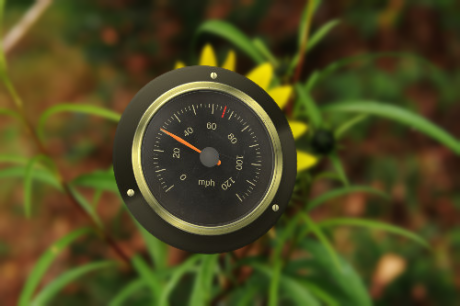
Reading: 30 (mph)
